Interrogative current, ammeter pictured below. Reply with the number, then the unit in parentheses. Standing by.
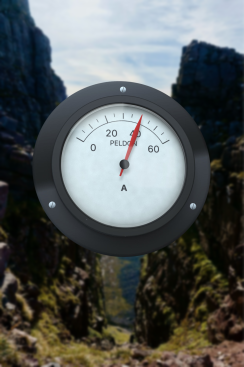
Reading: 40 (A)
